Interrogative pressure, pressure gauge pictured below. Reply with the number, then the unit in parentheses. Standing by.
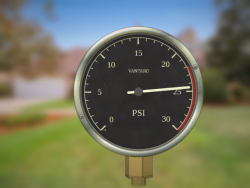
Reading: 24.5 (psi)
